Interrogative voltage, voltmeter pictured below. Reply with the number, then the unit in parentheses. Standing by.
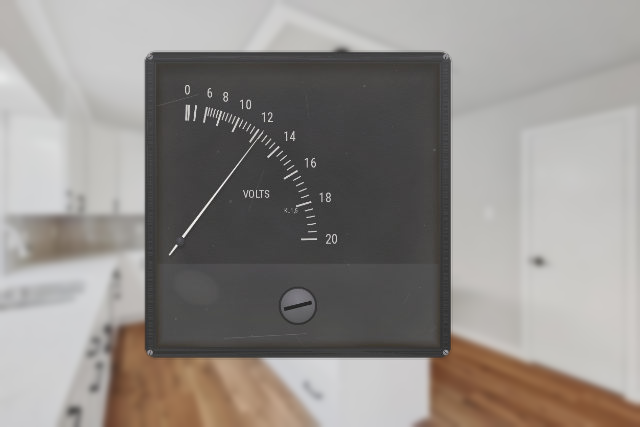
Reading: 12.4 (V)
